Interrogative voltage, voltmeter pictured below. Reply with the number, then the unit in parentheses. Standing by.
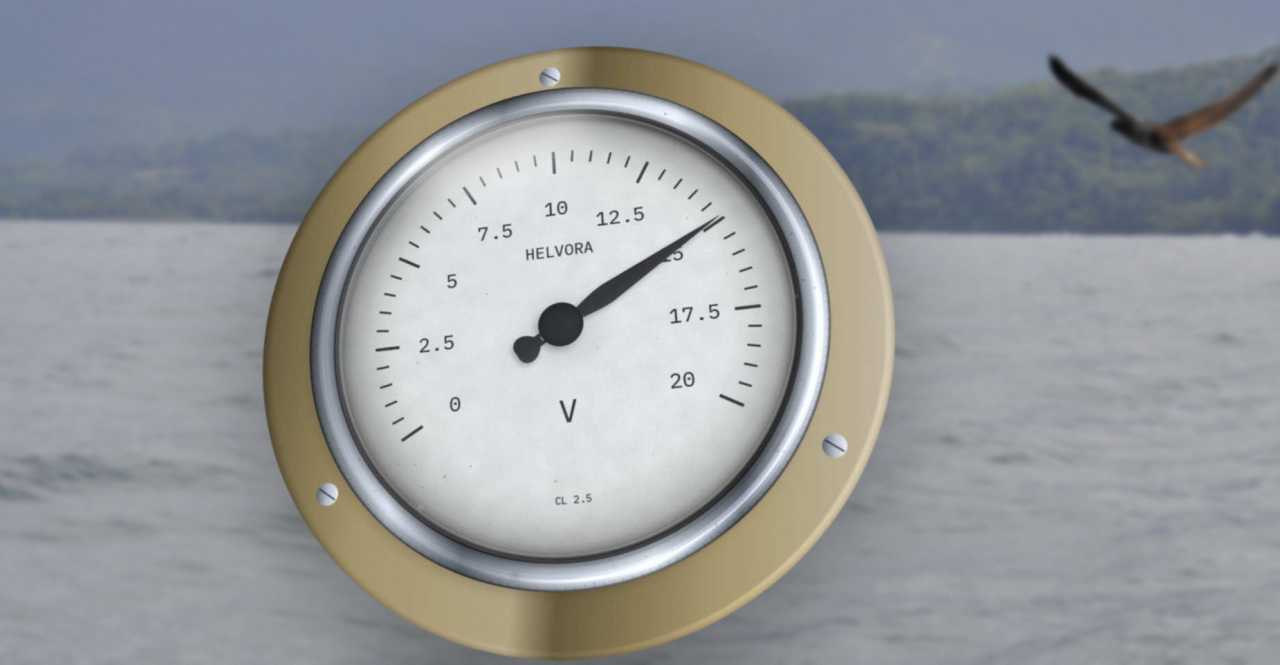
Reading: 15 (V)
